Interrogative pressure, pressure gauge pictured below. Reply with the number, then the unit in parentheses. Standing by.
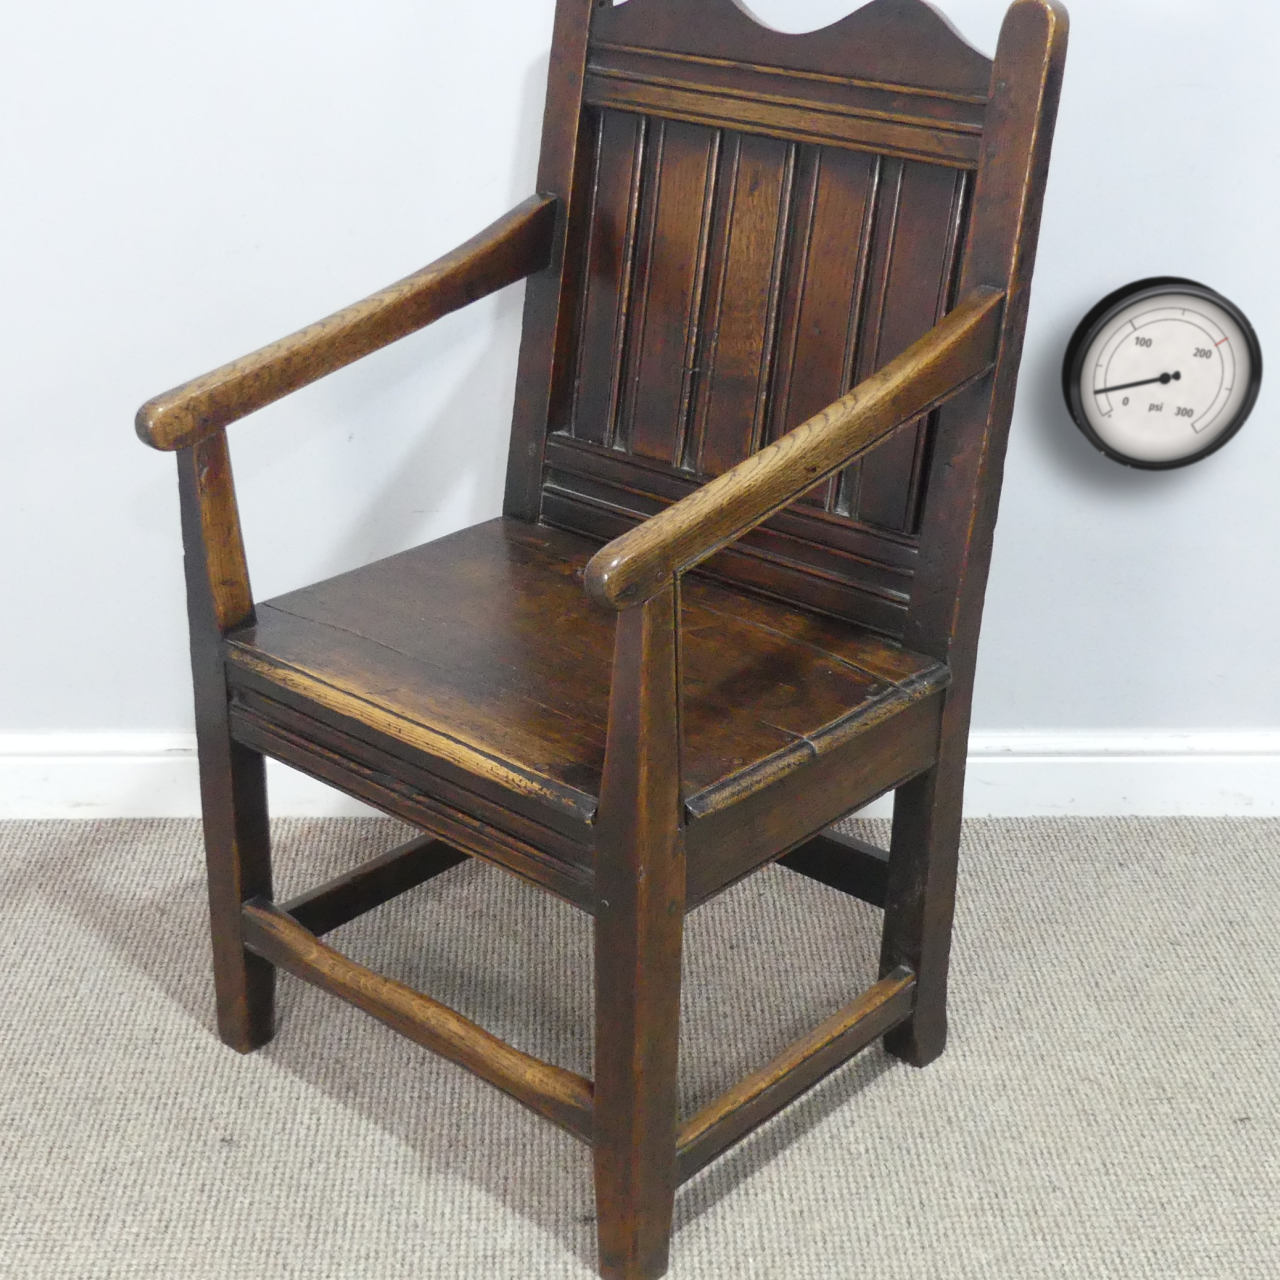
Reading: 25 (psi)
